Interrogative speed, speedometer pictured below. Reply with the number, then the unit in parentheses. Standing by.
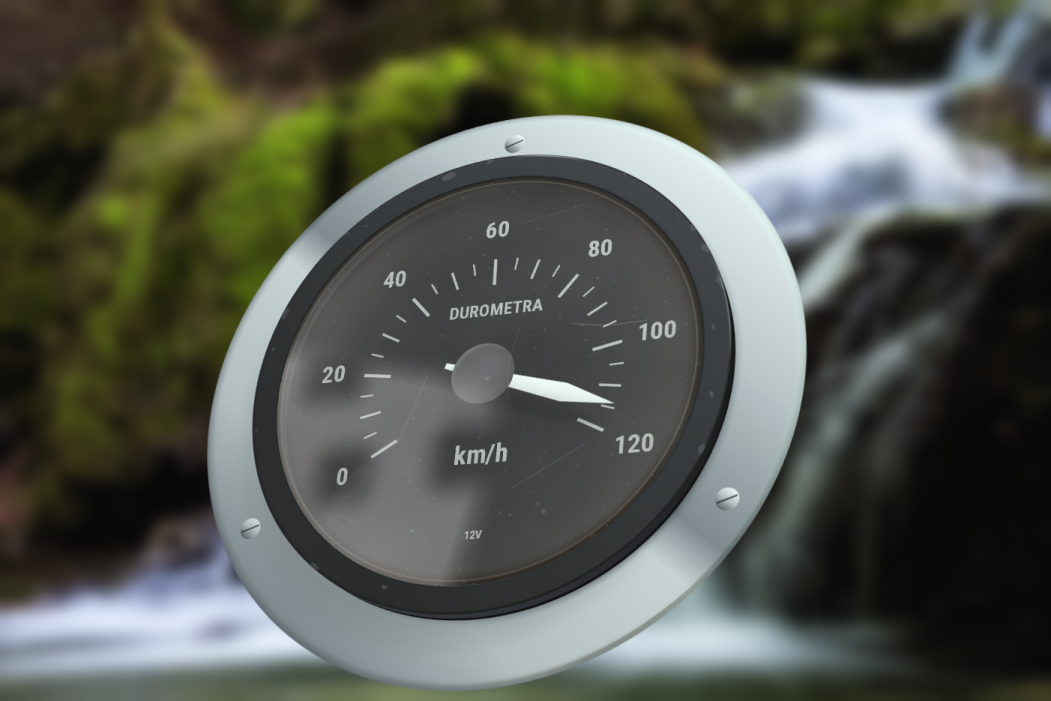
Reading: 115 (km/h)
